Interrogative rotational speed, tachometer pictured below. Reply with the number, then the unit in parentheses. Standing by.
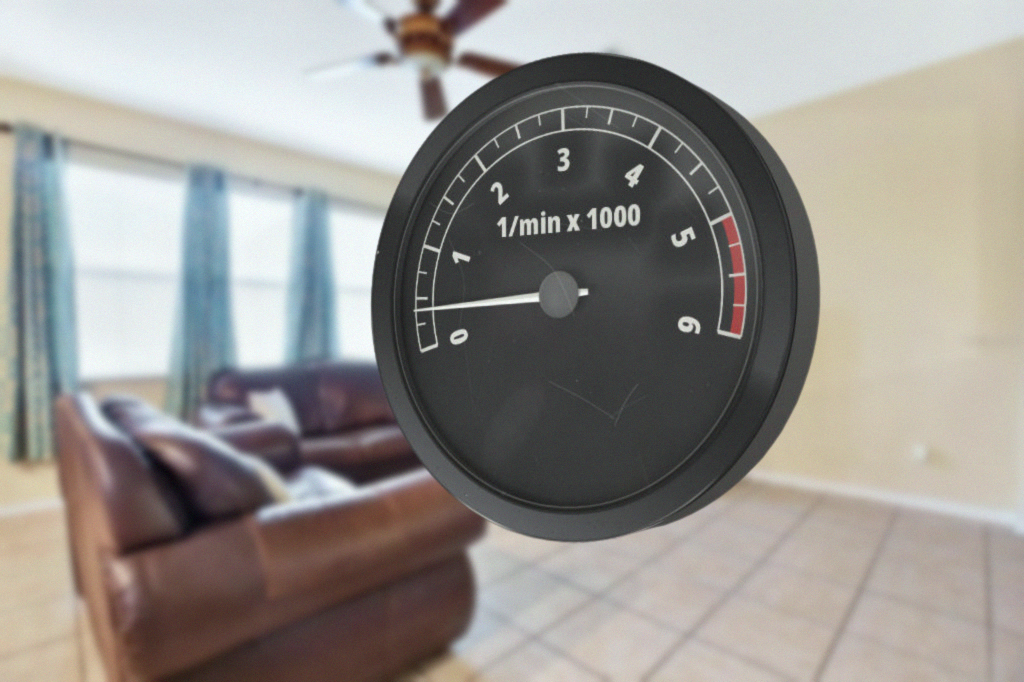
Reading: 375 (rpm)
